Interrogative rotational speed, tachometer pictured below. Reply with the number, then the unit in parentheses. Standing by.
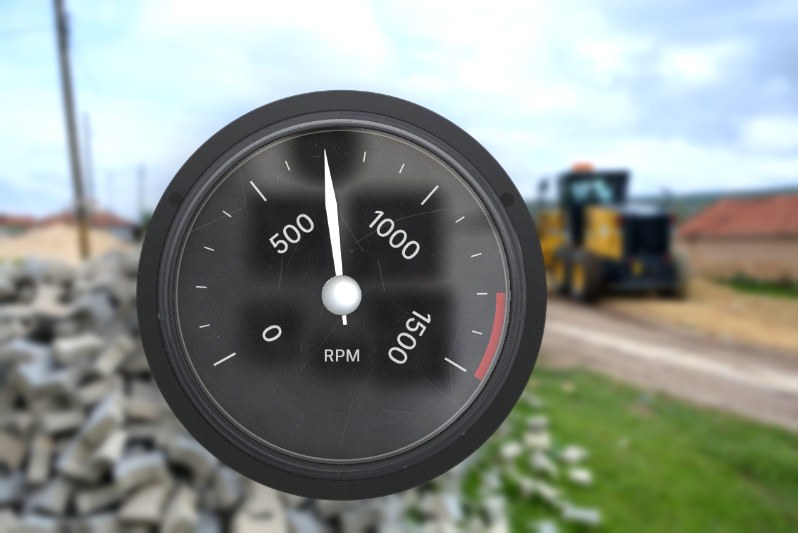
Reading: 700 (rpm)
